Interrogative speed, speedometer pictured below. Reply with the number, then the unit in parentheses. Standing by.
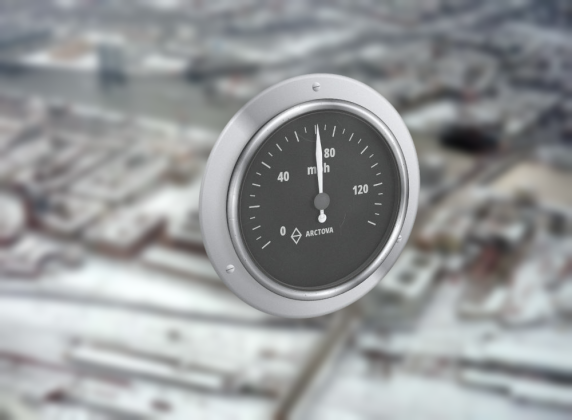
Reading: 70 (mph)
